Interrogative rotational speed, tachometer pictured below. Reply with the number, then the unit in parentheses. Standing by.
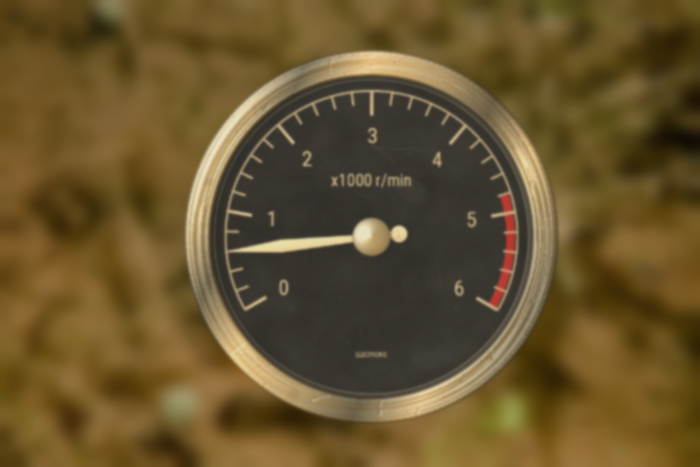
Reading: 600 (rpm)
